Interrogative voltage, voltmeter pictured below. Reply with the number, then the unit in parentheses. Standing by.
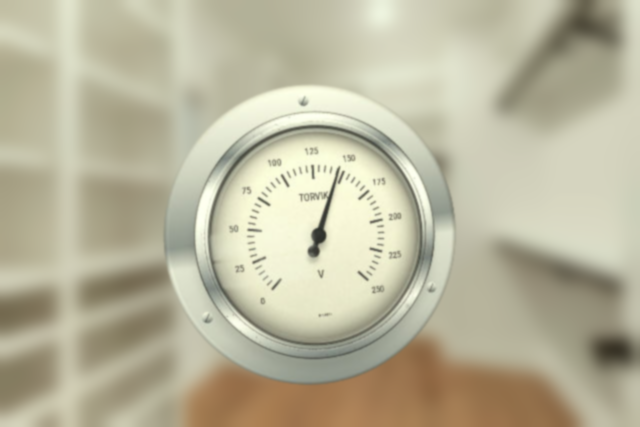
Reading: 145 (V)
